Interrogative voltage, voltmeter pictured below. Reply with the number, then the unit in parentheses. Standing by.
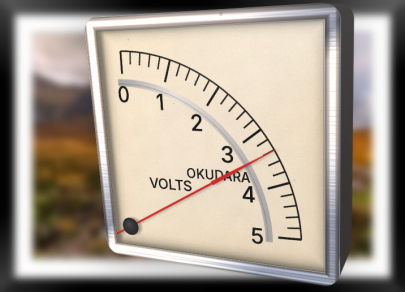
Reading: 3.4 (V)
